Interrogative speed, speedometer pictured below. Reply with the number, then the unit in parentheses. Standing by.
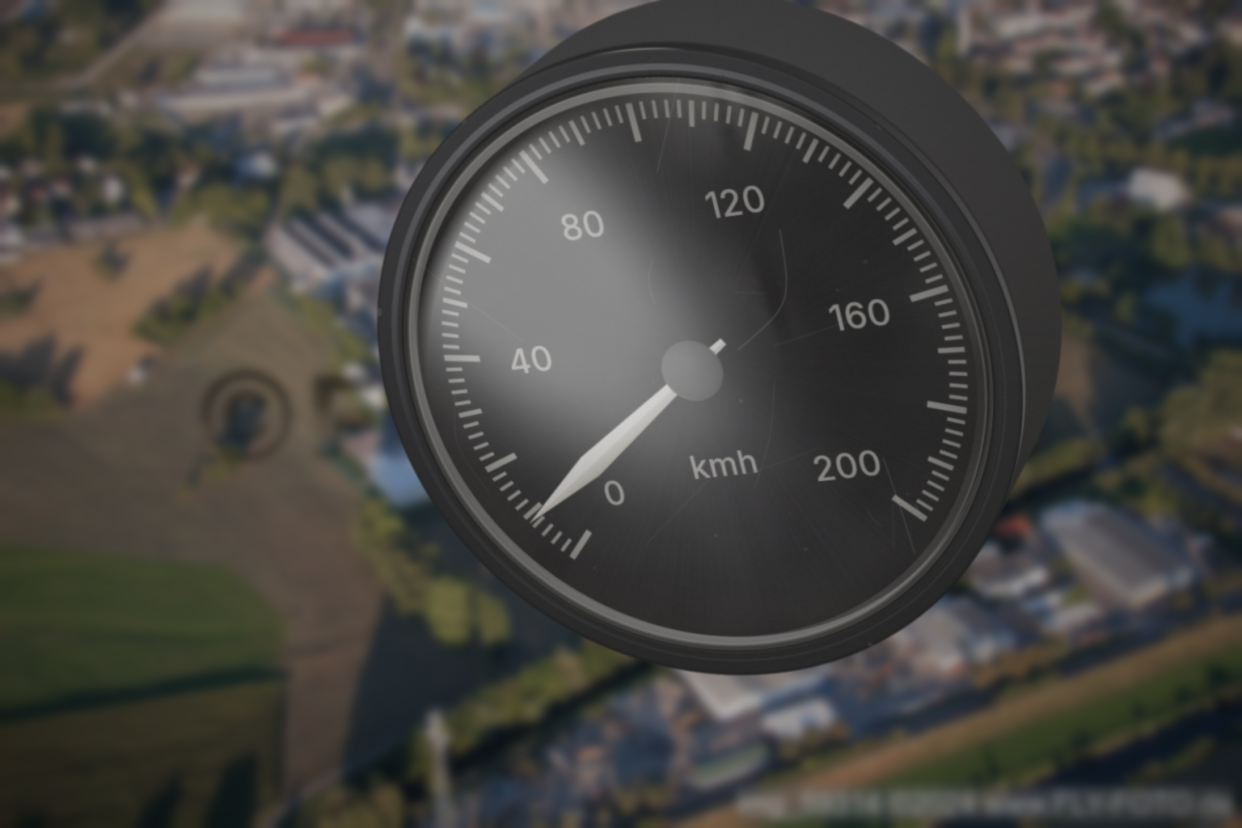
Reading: 9 (km/h)
